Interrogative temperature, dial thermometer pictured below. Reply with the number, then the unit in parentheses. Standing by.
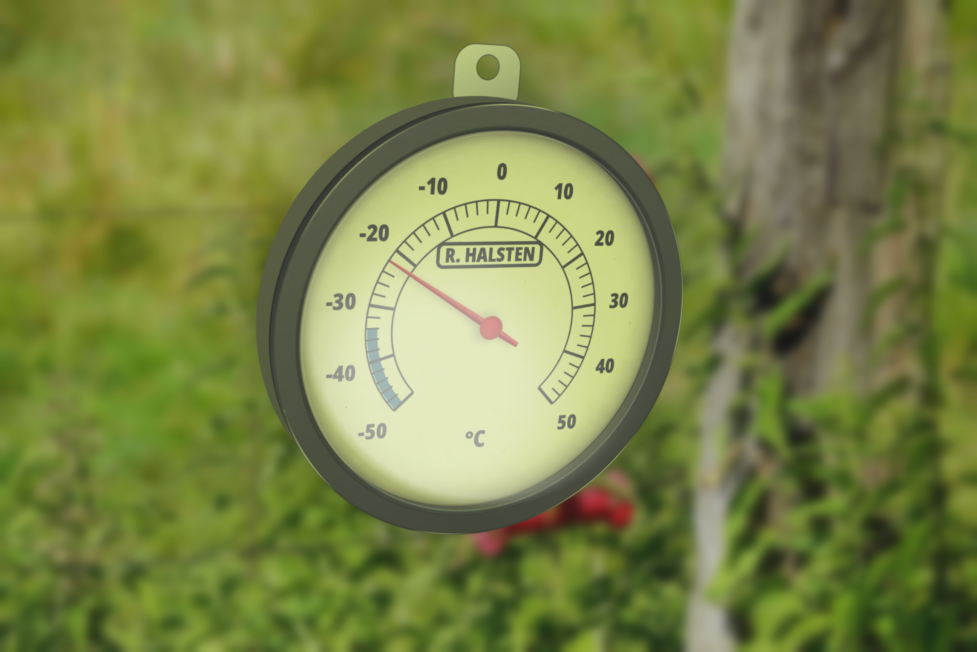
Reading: -22 (°C)
